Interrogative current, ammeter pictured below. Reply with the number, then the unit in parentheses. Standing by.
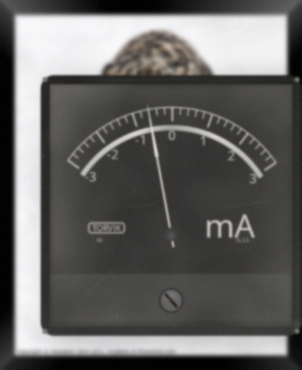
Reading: -0.6 (mA)
